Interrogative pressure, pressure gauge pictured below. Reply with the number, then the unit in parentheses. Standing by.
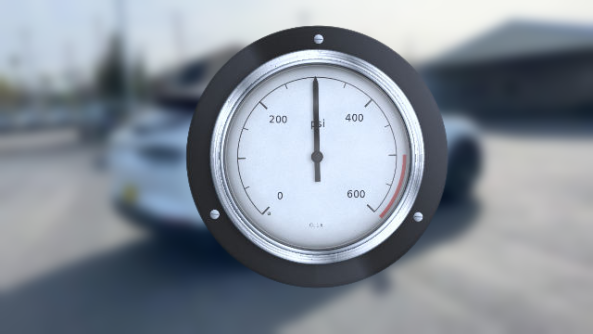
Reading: 300 (psi)
